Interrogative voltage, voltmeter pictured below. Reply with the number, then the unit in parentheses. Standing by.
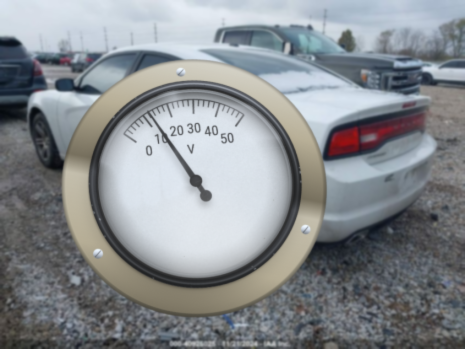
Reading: 12 (V)
